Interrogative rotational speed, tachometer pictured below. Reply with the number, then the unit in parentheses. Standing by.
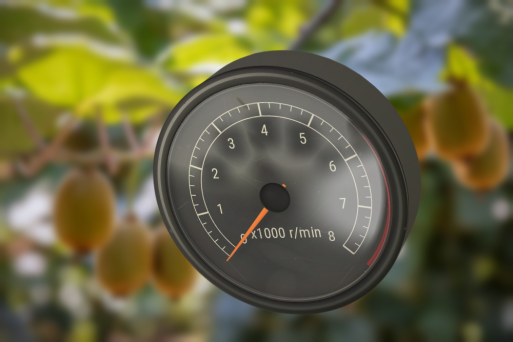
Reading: 0 (rpm)
